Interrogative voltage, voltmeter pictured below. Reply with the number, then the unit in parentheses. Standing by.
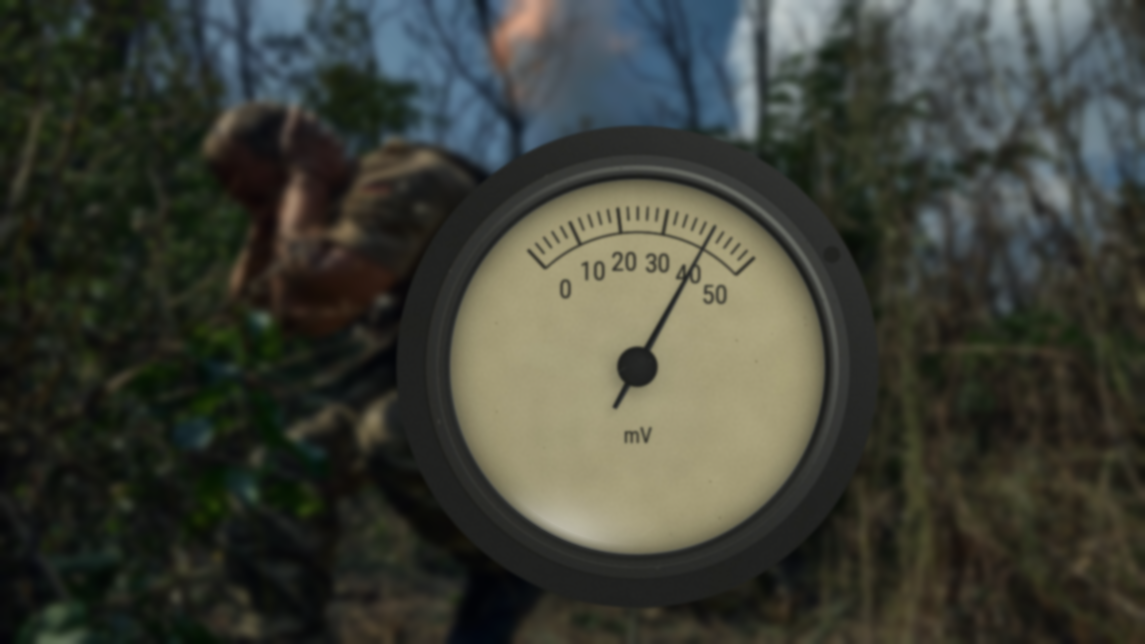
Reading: 40 (mV)
